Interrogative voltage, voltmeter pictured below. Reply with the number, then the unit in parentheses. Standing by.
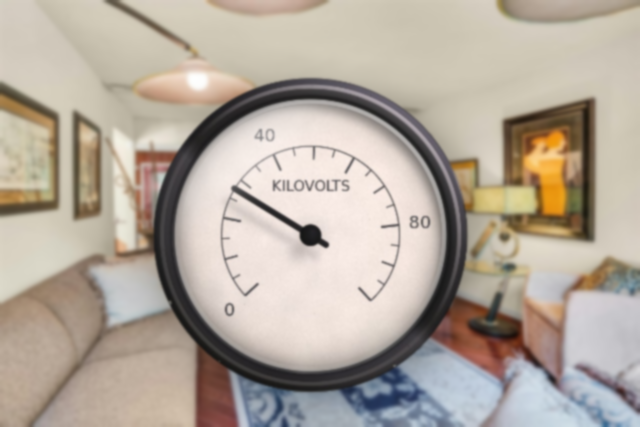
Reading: 27.5 (kV)
